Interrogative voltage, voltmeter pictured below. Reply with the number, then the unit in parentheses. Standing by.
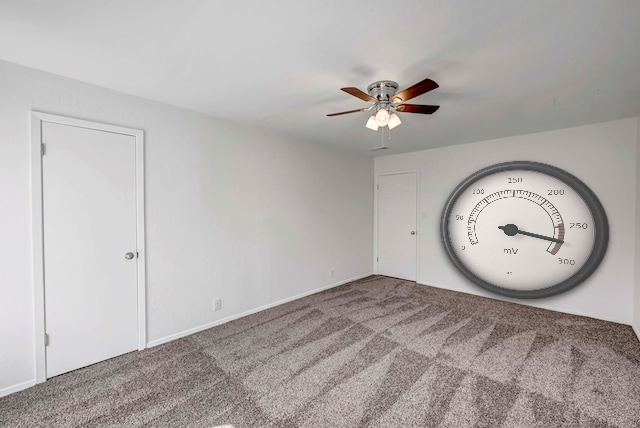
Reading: 275 (mV)
